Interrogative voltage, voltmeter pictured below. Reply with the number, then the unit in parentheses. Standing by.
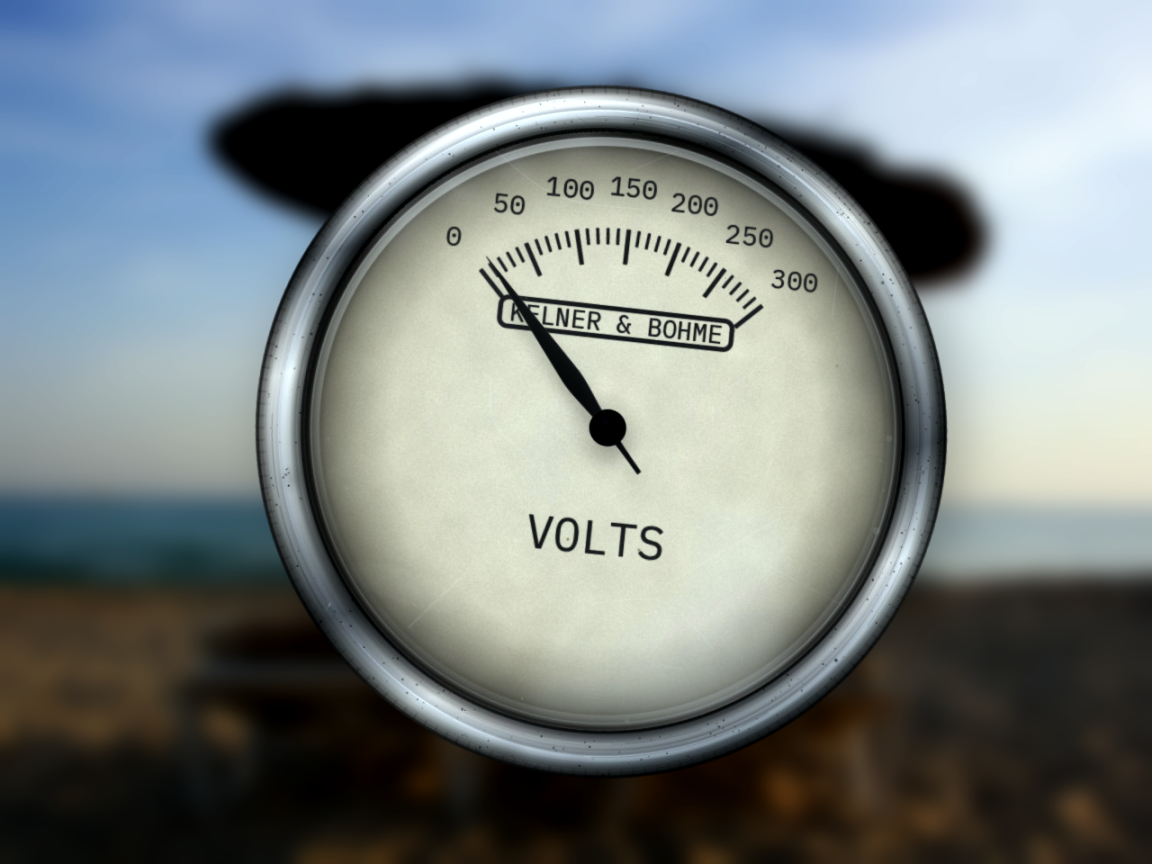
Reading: 10 (V)
